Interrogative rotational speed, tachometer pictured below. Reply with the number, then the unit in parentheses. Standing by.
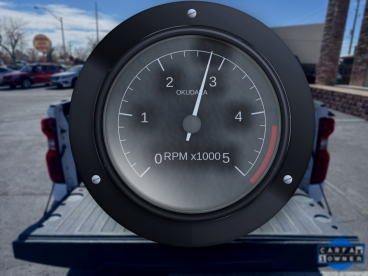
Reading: 2800 (rpm)
